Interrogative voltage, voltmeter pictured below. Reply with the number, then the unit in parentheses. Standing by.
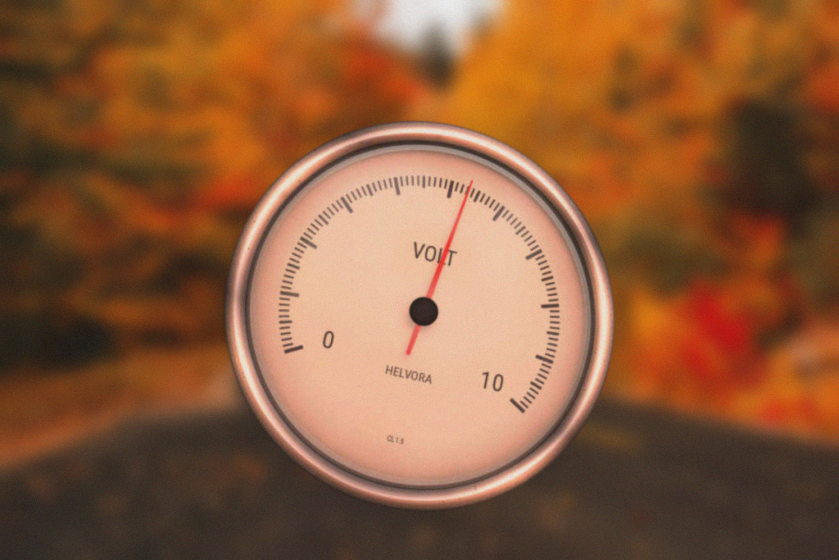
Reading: 5.3 (V)
